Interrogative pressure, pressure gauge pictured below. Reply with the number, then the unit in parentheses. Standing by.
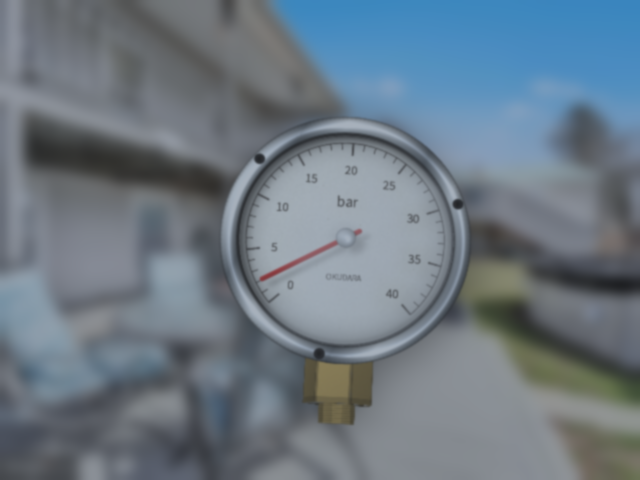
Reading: 2 (bar)
